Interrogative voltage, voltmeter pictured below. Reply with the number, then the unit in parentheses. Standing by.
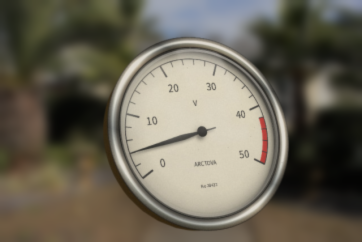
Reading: 4 (V)
